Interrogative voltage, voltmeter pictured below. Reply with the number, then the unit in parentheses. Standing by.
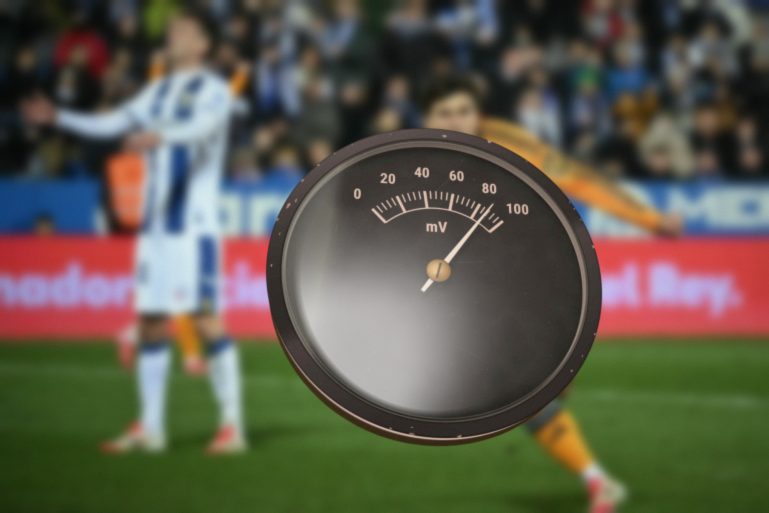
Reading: 88 (mV)
